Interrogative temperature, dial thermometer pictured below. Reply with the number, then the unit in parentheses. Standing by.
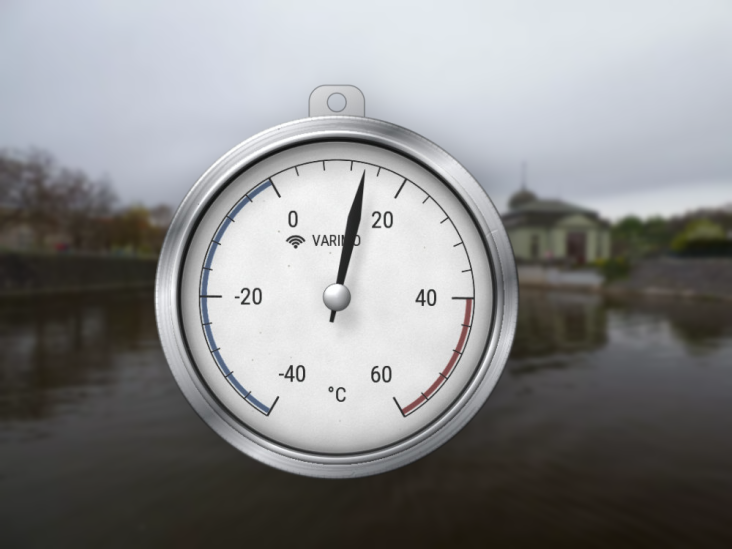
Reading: 14 (°C)
